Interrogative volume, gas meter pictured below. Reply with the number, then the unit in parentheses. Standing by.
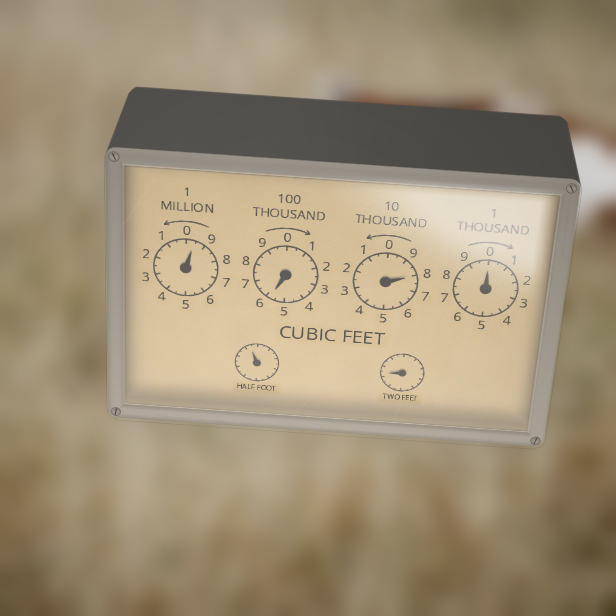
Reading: 958000 (ft³)
